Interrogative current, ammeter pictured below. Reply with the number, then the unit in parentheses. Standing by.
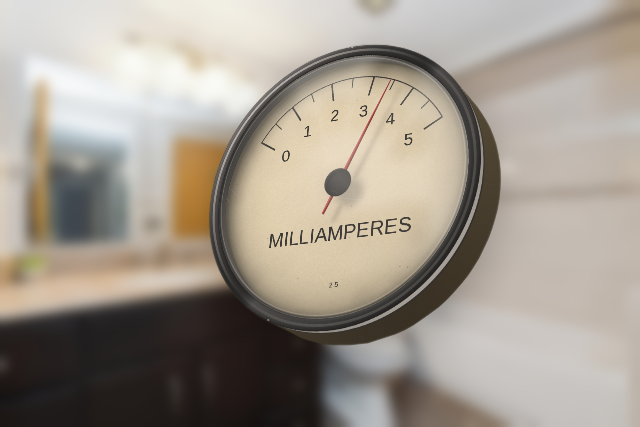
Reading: 3.5 (mA)
